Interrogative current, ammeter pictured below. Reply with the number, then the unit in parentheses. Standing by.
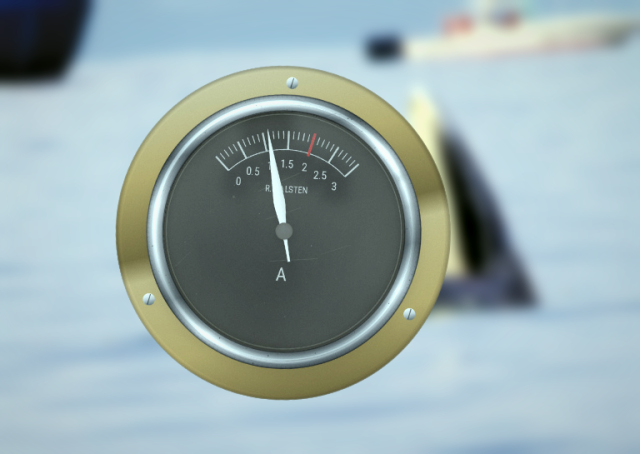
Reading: 1.1 (A)
